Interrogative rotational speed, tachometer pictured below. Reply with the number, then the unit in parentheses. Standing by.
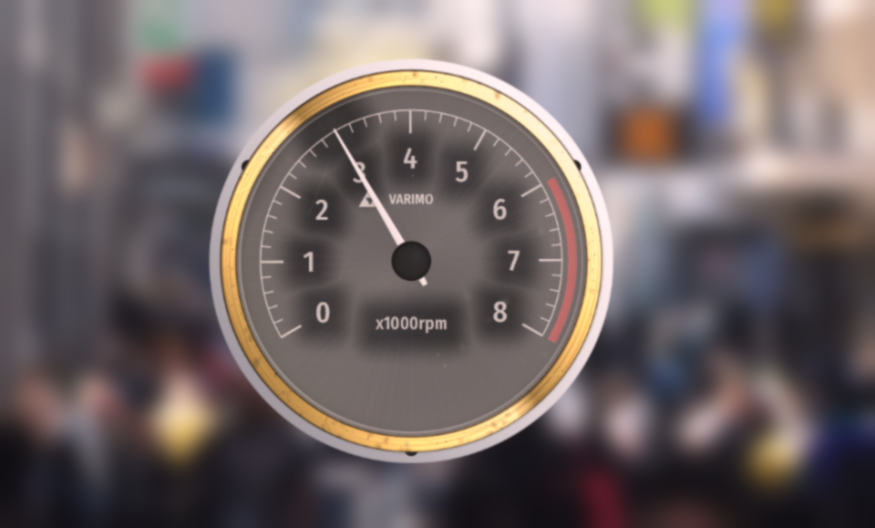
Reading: 3000 (rpm)
